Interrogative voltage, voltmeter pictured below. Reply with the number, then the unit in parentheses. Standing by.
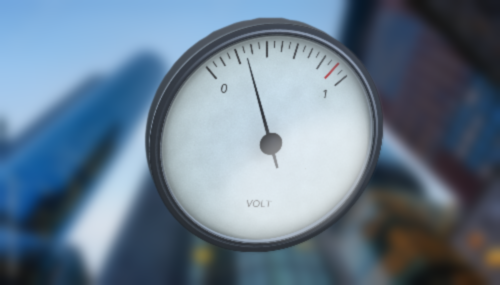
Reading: 0.25 (V)
